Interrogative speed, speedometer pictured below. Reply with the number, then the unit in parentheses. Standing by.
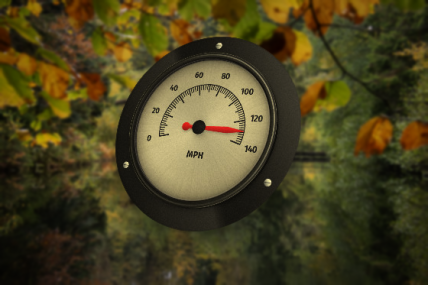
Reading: 130 (mph)
